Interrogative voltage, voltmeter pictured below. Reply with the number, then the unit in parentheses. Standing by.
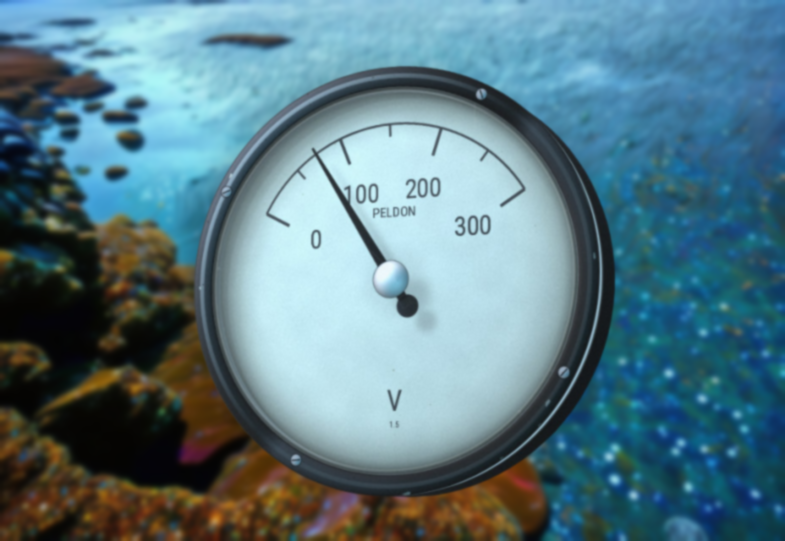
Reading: 75 (V)
